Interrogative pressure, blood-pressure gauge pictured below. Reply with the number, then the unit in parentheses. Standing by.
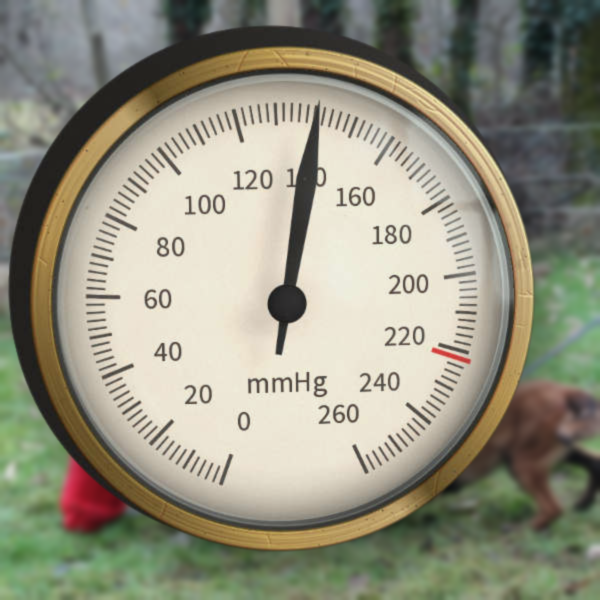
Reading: 140 (mmHg)
